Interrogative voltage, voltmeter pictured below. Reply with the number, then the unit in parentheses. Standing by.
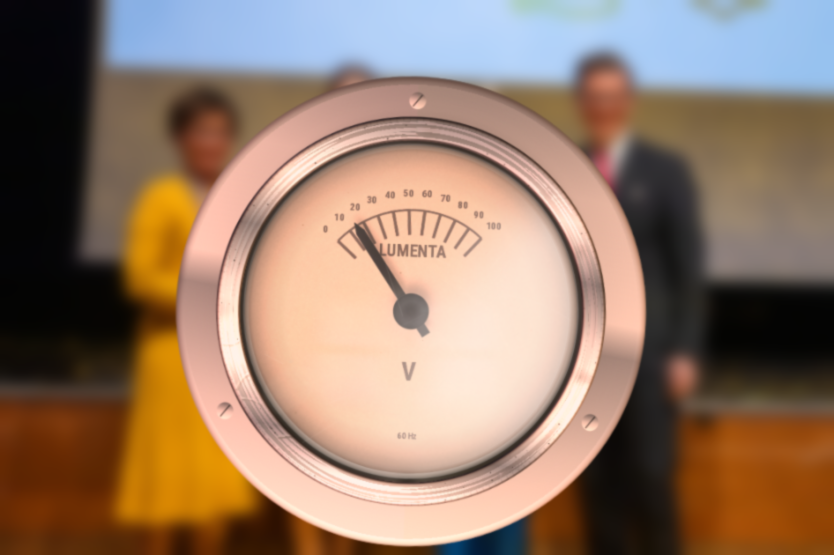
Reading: 15 (V)
